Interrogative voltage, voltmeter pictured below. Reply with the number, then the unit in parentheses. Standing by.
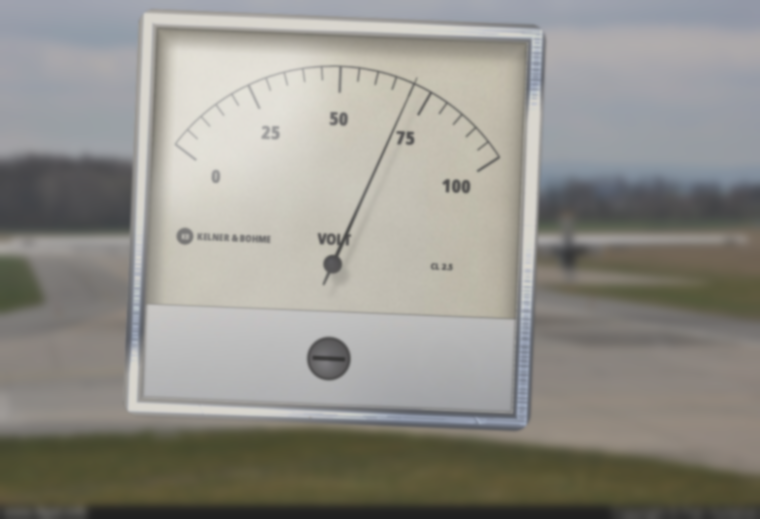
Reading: 70 (V)
